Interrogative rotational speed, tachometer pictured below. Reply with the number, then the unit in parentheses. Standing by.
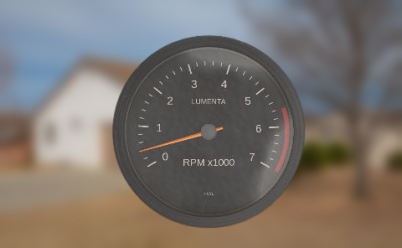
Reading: 400 (rpm)
